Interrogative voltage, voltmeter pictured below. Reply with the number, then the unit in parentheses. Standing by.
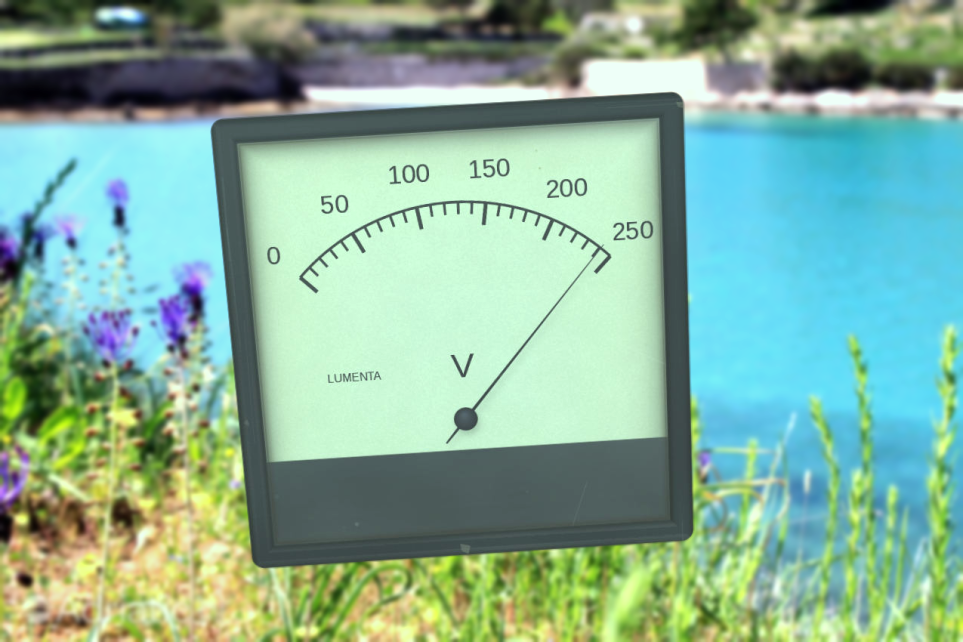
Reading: 240 (V)
